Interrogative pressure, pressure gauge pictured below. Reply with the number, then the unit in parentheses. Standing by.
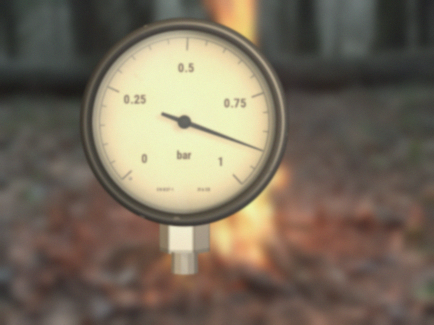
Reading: 0.9 (bar)
